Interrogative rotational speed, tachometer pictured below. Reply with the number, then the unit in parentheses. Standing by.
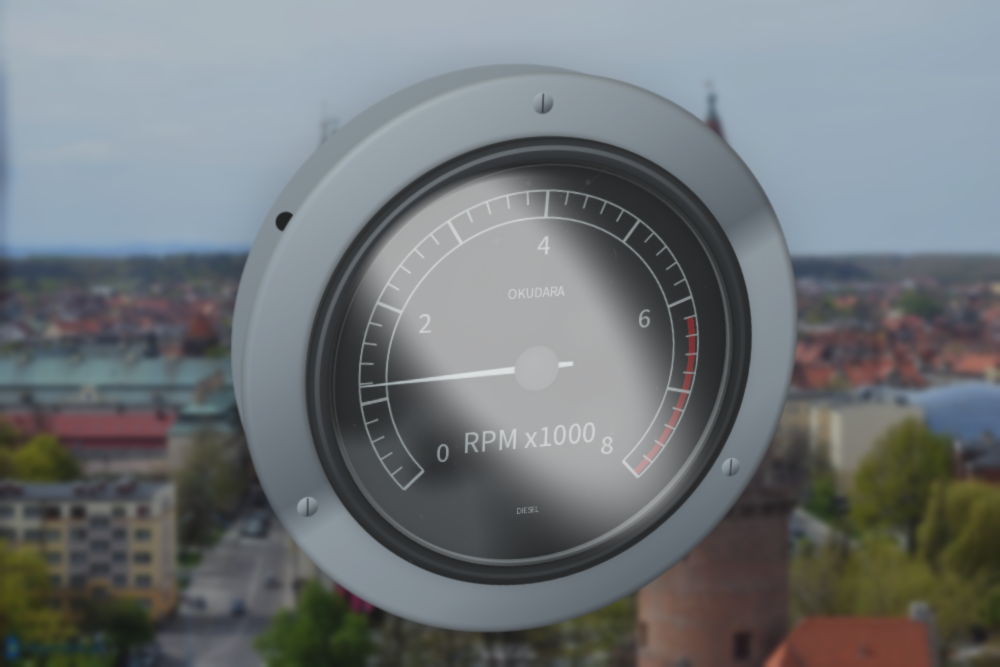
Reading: 1200 (rpm)
